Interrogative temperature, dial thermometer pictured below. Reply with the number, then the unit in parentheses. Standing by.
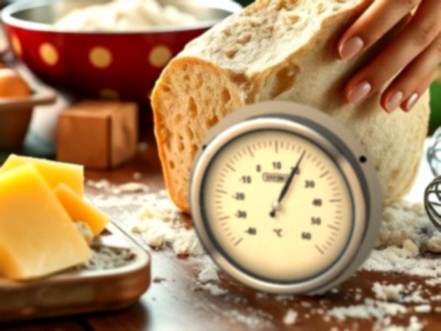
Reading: 20 (°C)
